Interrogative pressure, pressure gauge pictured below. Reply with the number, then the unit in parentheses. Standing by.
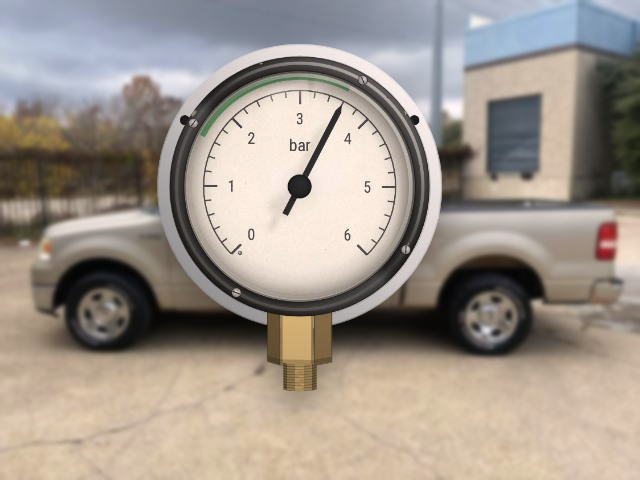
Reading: 3.6 (bar)
